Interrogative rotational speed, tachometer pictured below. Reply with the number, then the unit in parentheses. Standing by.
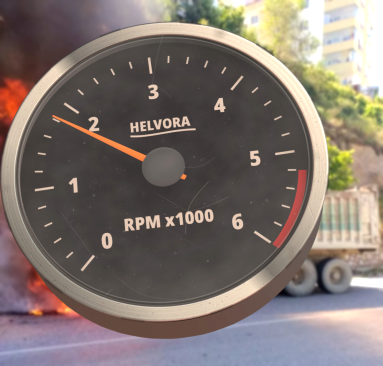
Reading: 1800 (rpm)
